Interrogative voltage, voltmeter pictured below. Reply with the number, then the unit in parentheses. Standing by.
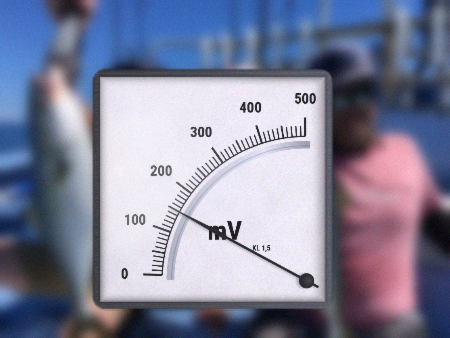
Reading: 150 (mV)
